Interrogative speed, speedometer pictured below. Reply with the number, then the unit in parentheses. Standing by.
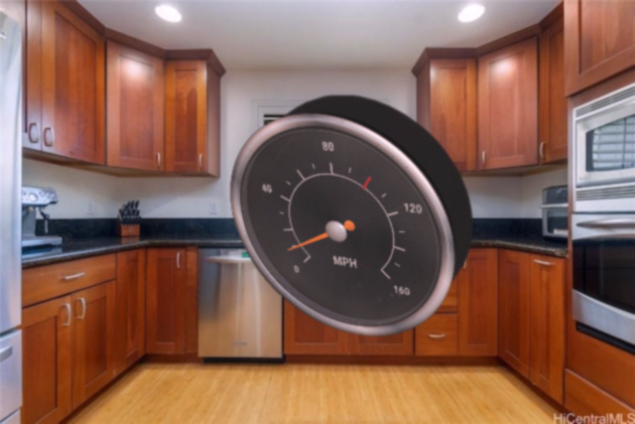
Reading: 10 (mph)
